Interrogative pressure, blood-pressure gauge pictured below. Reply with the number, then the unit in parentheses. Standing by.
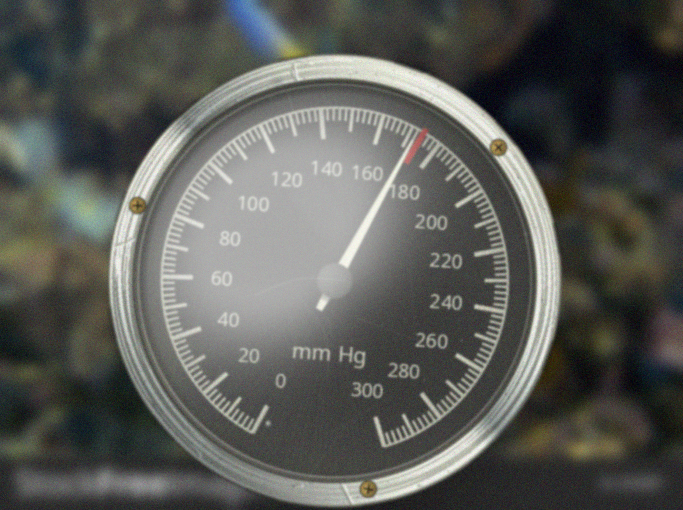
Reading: 172 (mmHg)
